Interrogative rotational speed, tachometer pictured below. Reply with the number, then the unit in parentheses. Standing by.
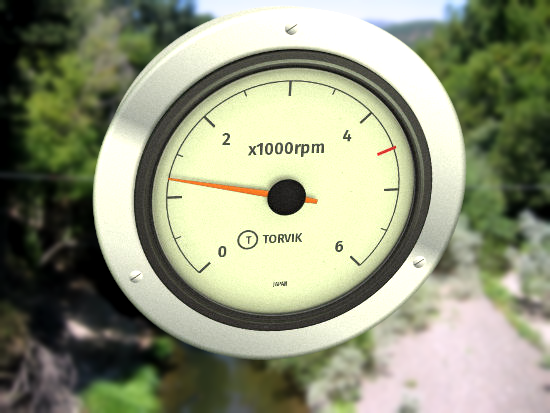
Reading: 1250 (rpm)
